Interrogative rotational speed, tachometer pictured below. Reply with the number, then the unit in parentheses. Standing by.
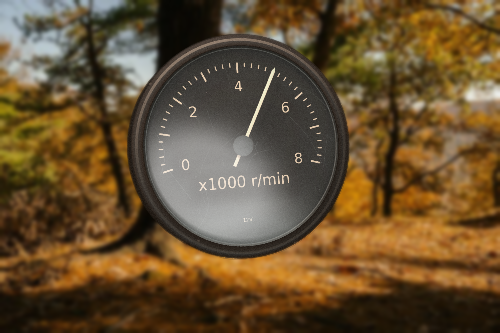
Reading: 5000 (rpm)
